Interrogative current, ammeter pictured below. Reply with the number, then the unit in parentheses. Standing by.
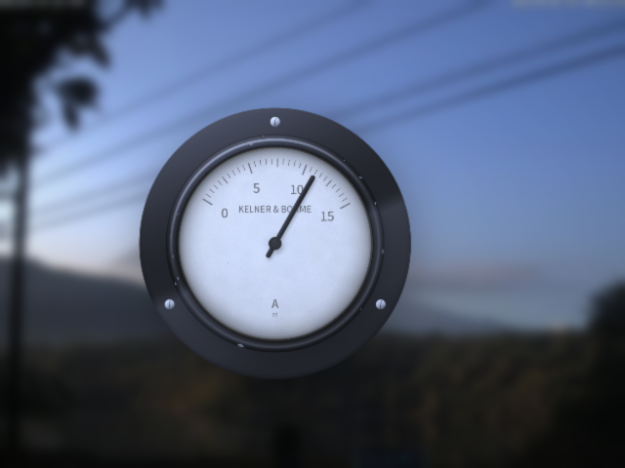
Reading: 11 (A)
